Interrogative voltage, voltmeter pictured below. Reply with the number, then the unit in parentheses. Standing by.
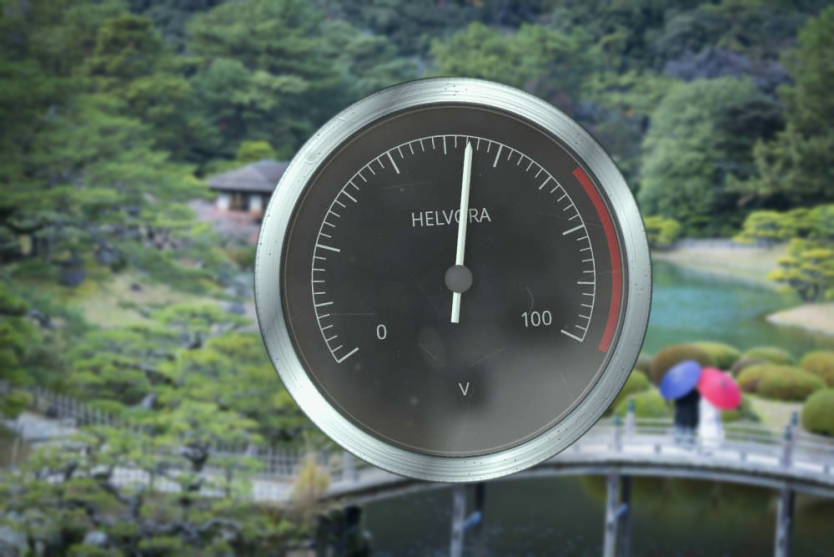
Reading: 54 (V)
